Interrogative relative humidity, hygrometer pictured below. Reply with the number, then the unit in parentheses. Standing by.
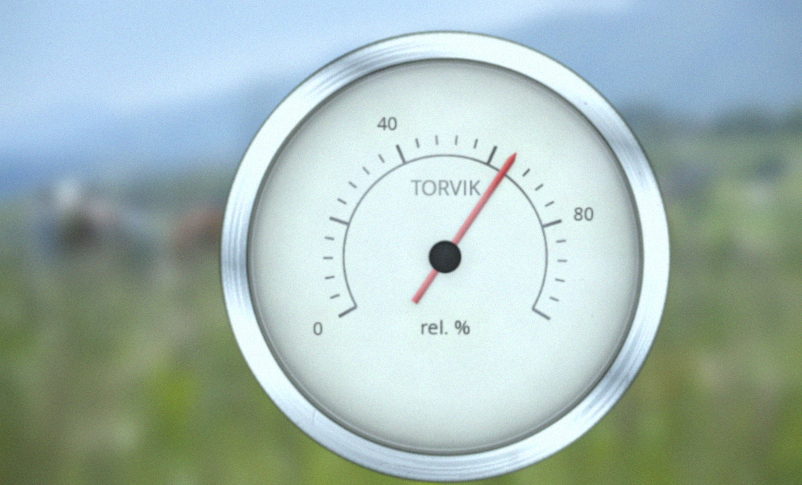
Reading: 64 (%)
